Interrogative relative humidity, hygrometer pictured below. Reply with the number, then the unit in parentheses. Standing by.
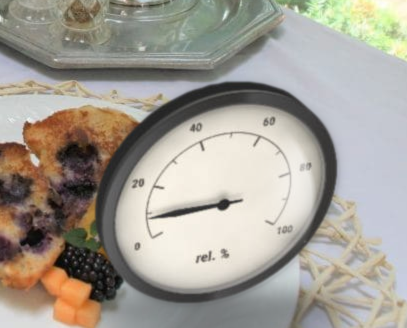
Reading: 10 (%)
